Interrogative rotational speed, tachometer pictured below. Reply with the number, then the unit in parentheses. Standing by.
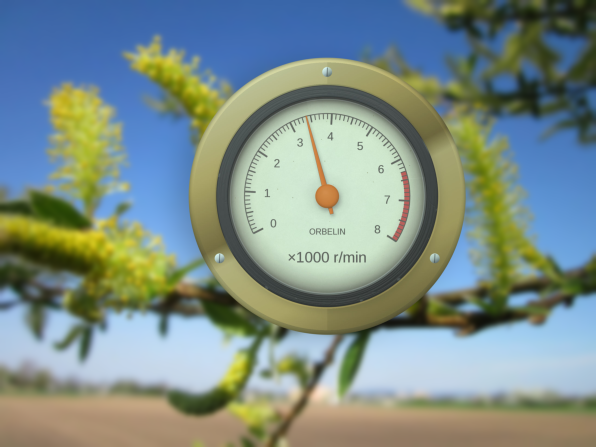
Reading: 3400 (rpm)
